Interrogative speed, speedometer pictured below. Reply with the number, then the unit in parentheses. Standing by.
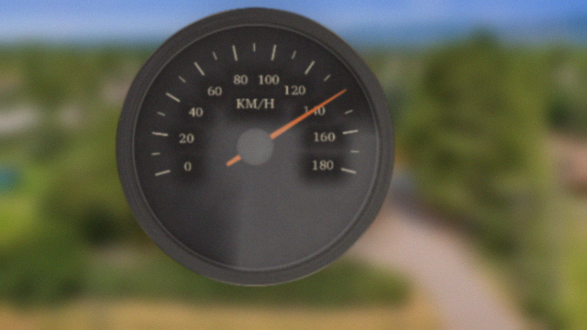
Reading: 140 (km/h)
